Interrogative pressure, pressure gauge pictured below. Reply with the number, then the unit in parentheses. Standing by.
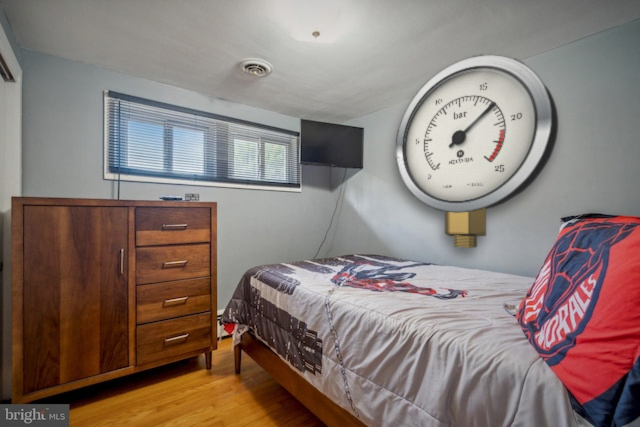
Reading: 17.5 (bar)
